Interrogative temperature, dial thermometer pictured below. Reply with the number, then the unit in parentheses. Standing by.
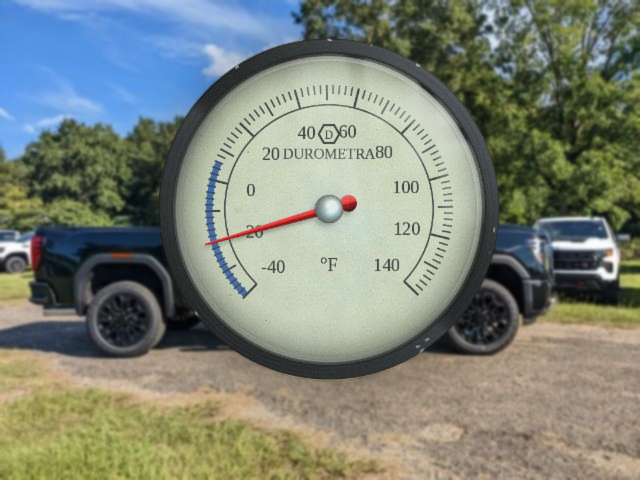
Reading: -20 (°F)
